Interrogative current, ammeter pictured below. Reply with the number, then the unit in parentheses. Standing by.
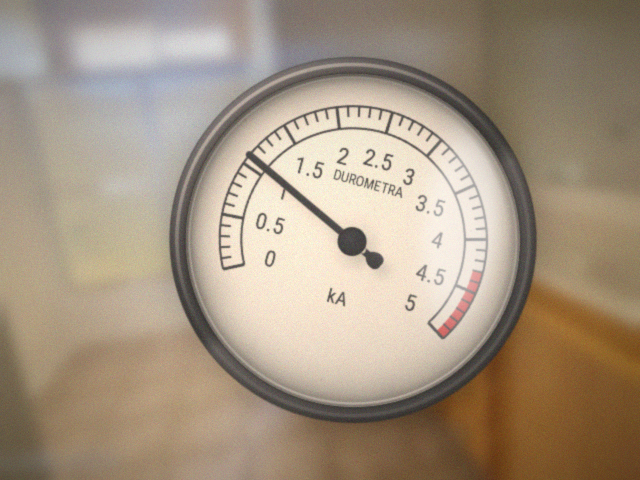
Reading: 1.1 (kA)
